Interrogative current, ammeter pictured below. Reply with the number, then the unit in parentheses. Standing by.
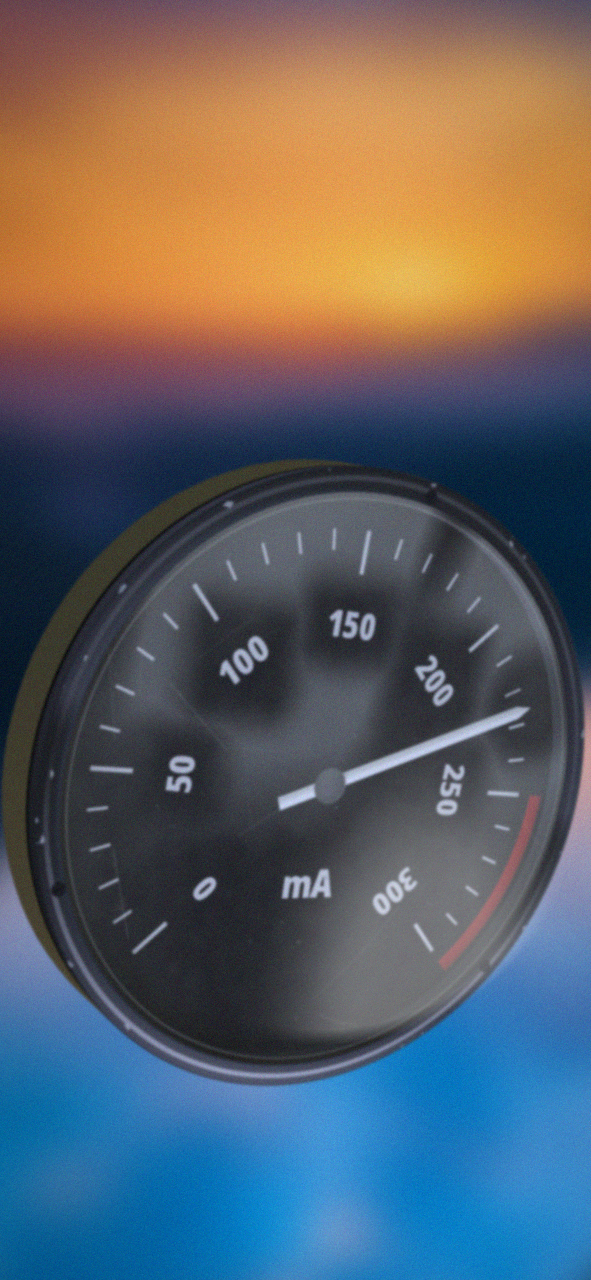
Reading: 225 (mA)
